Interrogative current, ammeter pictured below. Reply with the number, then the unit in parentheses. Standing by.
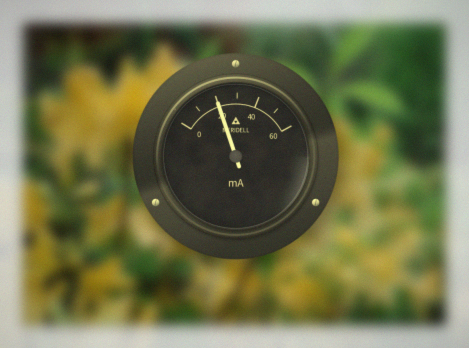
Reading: 20 (mA)
